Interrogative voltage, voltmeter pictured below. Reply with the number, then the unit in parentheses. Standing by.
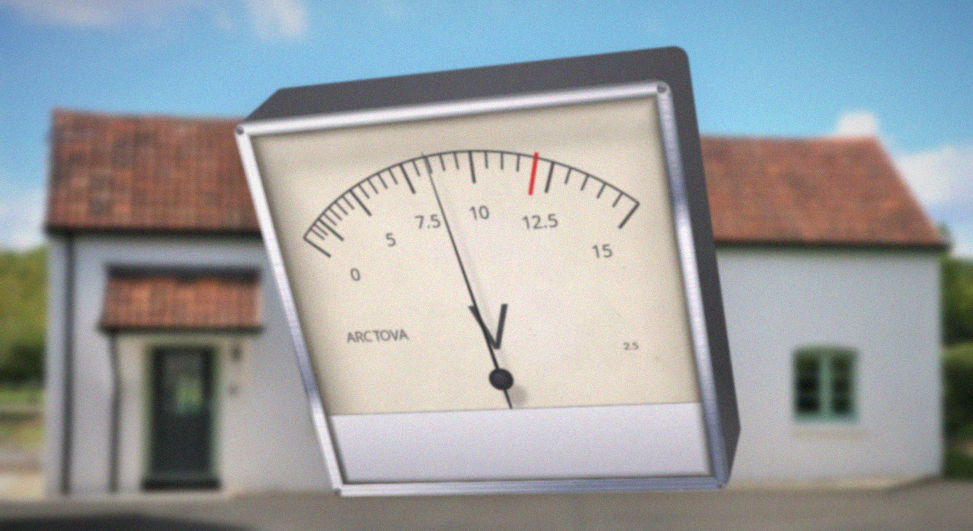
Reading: 8.5 (V)
